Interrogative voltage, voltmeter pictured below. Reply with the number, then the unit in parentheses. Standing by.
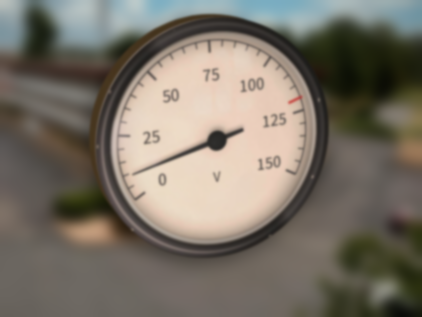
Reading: 10 (V)
